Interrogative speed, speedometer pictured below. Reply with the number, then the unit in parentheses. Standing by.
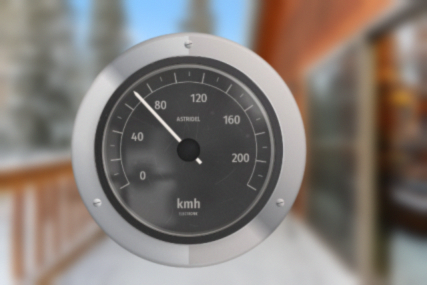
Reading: 70 (km/h)
